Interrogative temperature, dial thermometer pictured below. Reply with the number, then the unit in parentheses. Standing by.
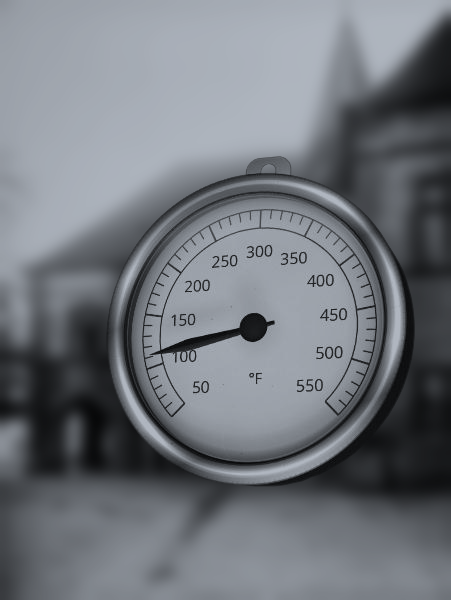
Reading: 110 (°F)
